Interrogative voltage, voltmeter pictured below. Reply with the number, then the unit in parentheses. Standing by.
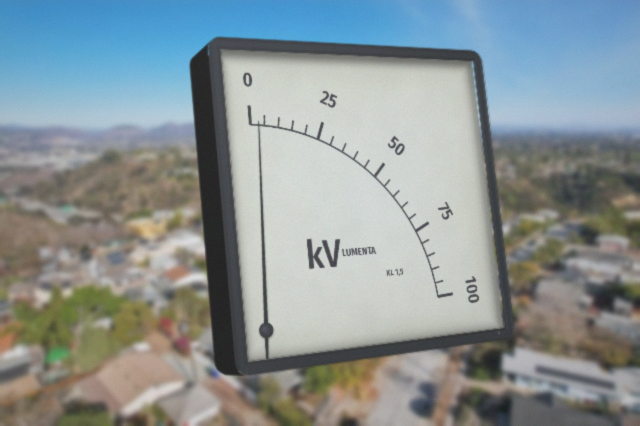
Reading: 2.5 (kV)
